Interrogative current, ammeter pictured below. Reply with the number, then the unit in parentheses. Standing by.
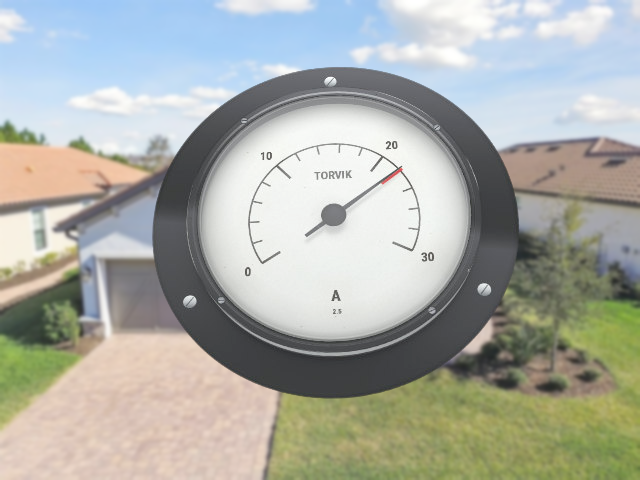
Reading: 22 (A)
